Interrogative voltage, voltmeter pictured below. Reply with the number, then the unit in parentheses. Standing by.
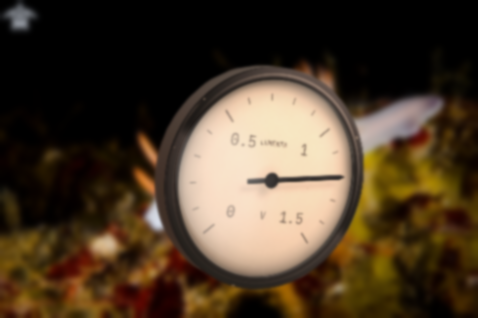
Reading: 1.2 (V)
